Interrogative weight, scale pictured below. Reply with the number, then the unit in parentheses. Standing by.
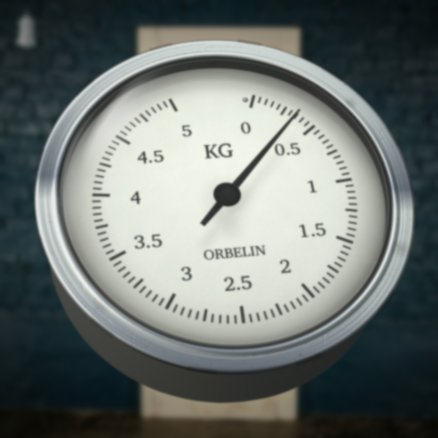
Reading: 0.35 (kg)
